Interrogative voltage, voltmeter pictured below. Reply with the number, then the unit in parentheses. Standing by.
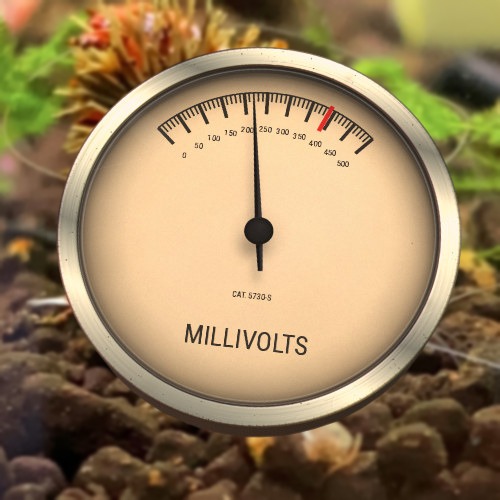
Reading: 220 (mV)
